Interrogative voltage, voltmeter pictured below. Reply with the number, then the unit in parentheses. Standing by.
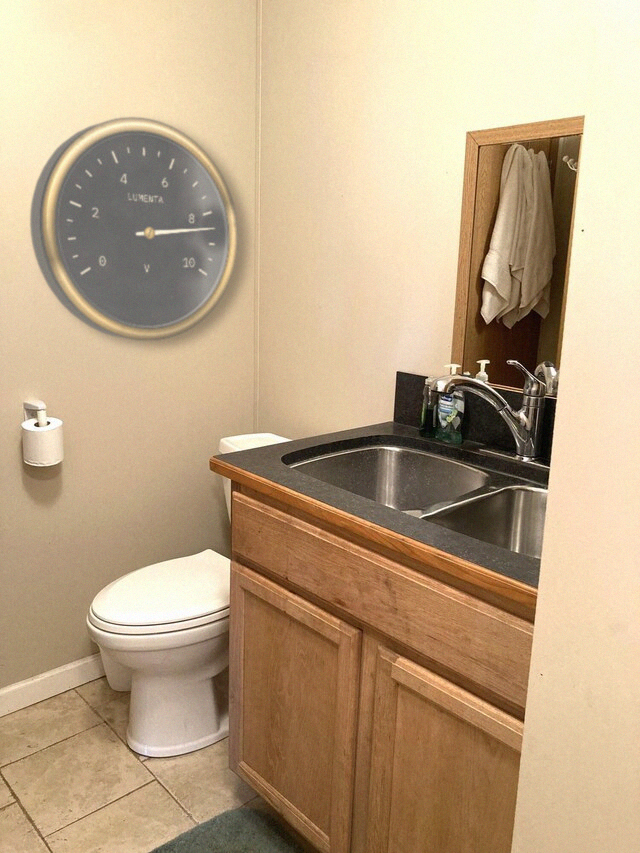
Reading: 8.5 (V)
